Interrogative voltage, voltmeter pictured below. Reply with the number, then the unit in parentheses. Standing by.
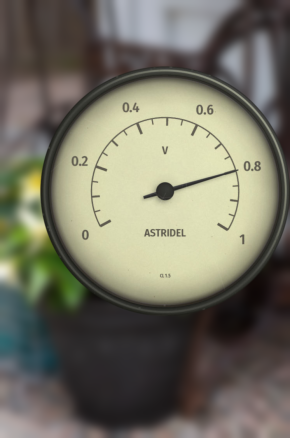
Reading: 0.8 (V)
